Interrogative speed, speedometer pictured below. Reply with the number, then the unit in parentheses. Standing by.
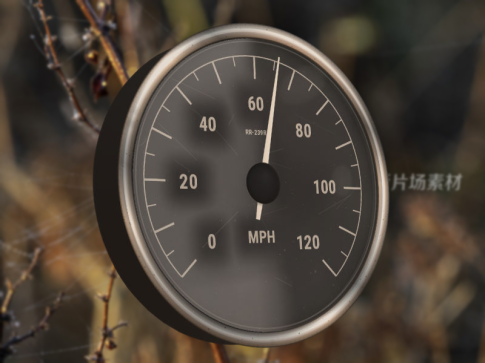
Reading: 65 (mph)
